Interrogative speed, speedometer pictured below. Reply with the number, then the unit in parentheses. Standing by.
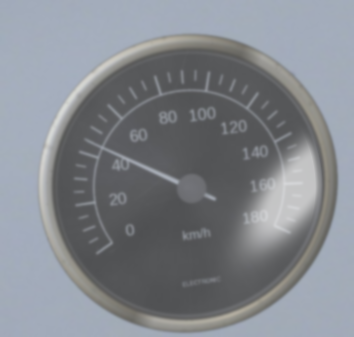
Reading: 45 (km/h)
